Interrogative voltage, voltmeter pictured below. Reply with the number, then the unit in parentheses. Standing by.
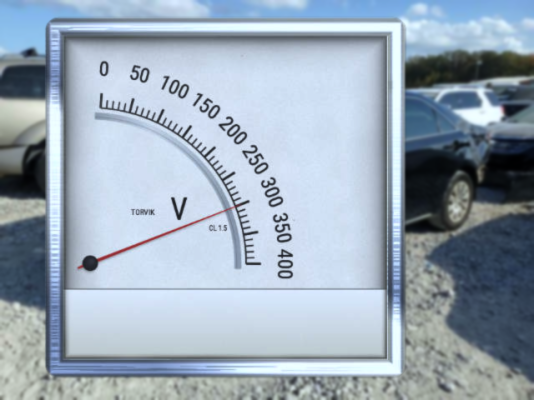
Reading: 300 (V)
